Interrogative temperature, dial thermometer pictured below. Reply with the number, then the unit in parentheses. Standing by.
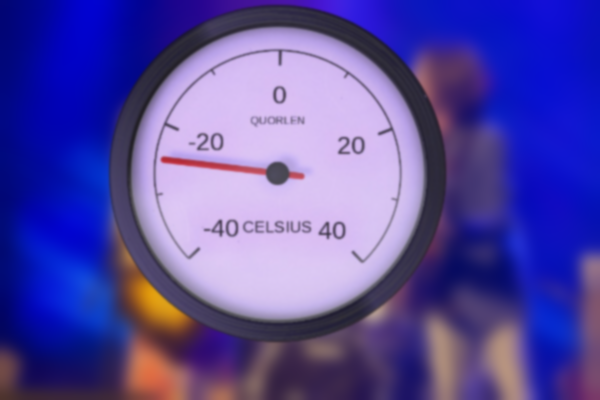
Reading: -25 (°C)
